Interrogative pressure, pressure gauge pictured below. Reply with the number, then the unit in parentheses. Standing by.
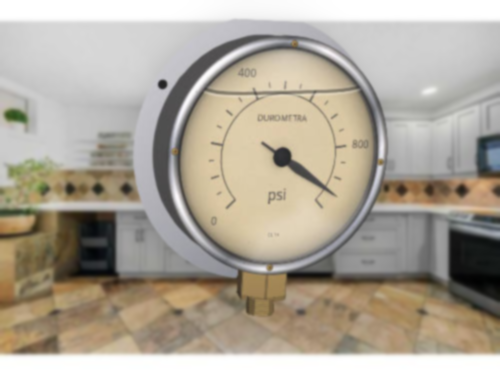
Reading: 950 (psi)
